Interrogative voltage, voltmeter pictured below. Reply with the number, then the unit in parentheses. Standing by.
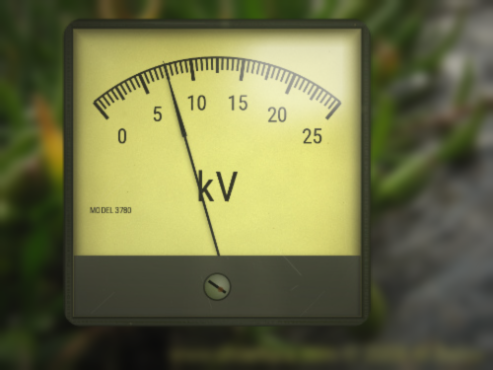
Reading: 7.5 (kV)
